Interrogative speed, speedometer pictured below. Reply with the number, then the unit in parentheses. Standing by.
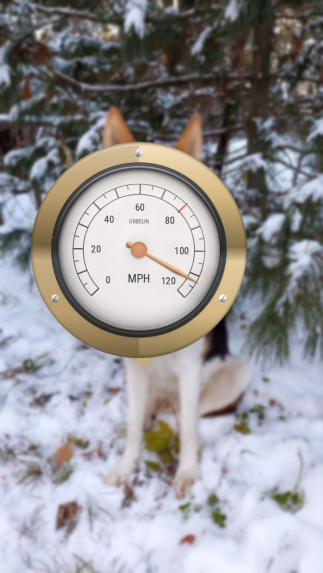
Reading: 112.5 (mph)
